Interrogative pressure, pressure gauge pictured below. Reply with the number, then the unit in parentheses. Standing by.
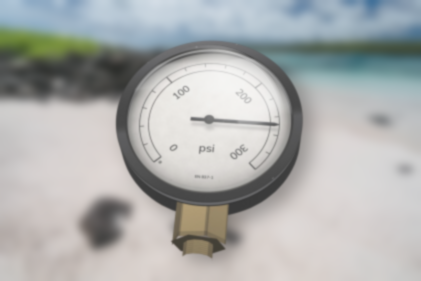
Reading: 250 (psi)
